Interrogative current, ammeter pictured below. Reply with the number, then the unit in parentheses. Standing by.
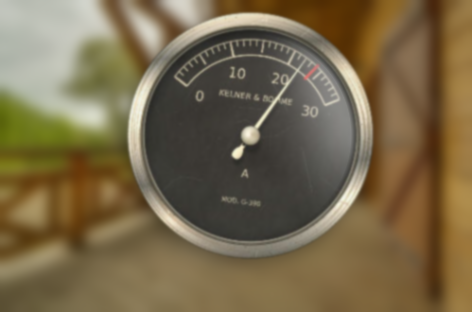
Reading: 22 (A)
